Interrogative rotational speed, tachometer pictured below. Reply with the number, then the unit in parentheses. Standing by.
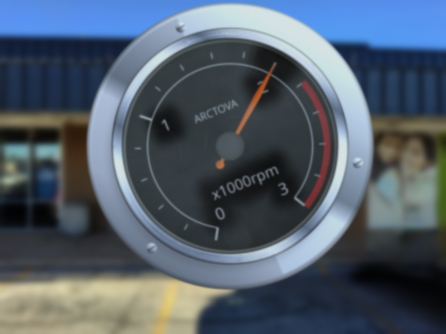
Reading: 2000 (rpm)
